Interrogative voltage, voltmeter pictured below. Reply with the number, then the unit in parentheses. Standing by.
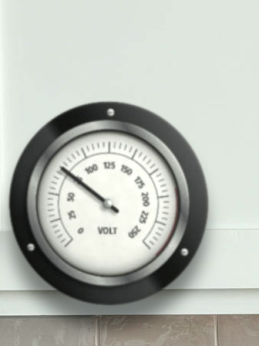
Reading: 75 (V)
